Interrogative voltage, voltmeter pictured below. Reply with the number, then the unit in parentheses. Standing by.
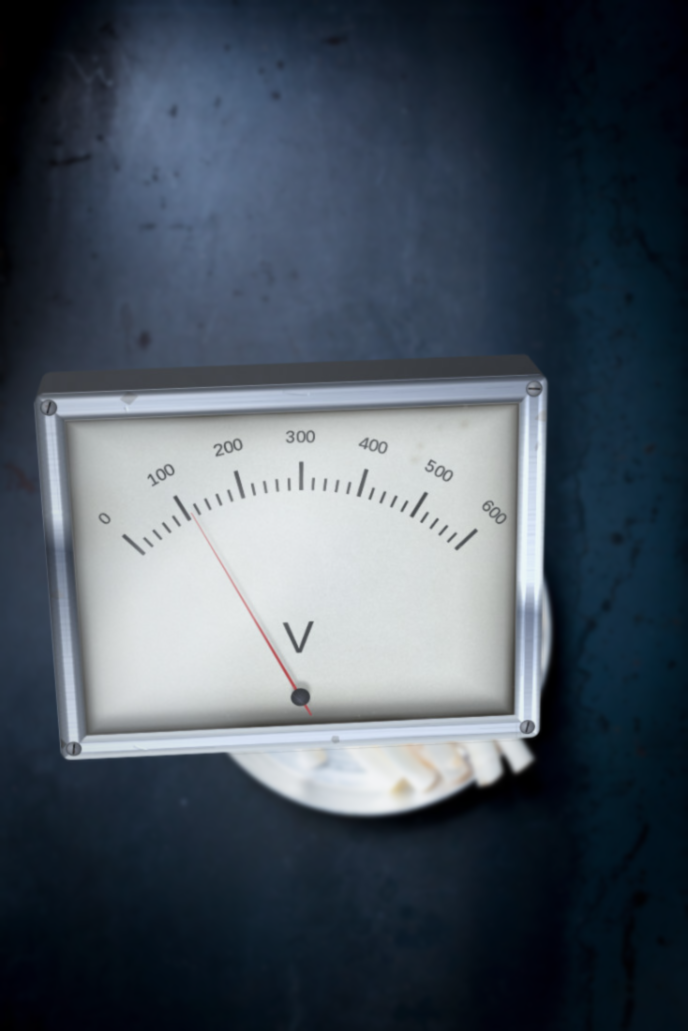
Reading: 110 (V)
